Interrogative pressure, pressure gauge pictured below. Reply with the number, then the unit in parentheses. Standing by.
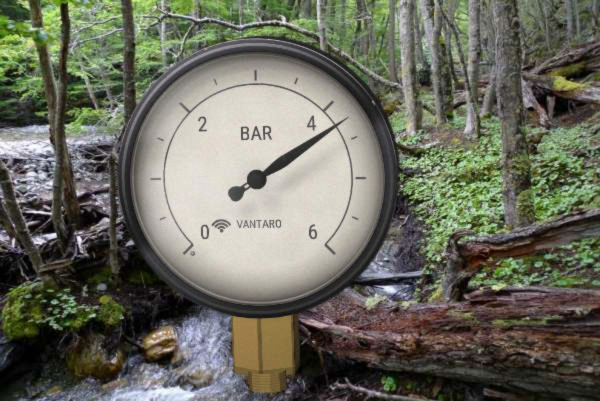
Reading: 4.25 (bar)
